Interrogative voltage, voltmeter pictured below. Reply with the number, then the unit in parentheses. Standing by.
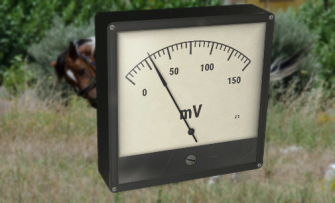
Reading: 30 (mV)
